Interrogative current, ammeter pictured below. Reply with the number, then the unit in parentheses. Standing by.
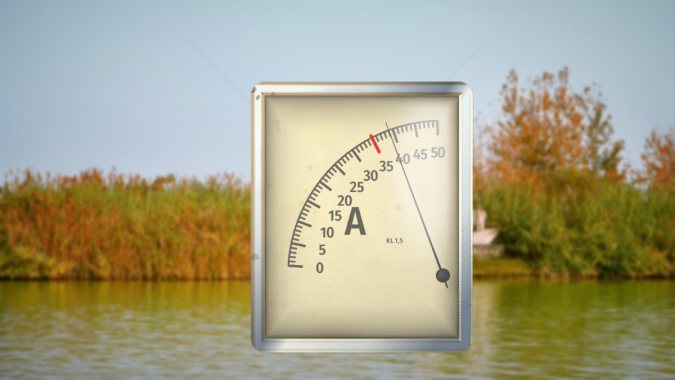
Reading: 39 (A)
